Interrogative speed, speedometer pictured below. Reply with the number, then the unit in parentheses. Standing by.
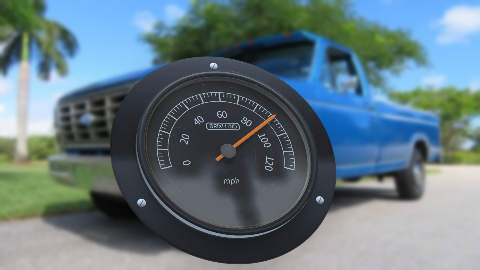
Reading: 90 (mph)
